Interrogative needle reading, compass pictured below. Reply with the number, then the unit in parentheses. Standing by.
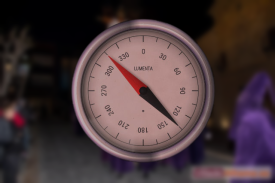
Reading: 315 (°)
